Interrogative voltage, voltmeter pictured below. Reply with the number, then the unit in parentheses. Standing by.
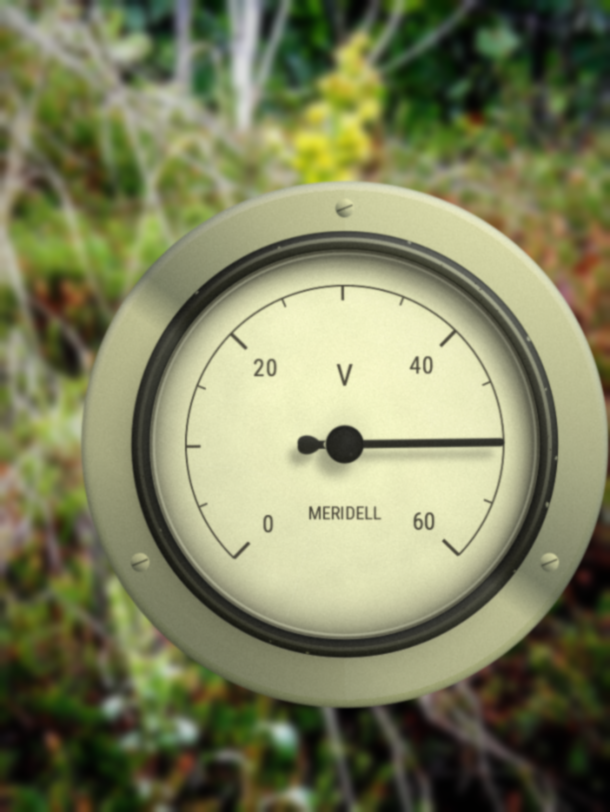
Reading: 50 (V)
